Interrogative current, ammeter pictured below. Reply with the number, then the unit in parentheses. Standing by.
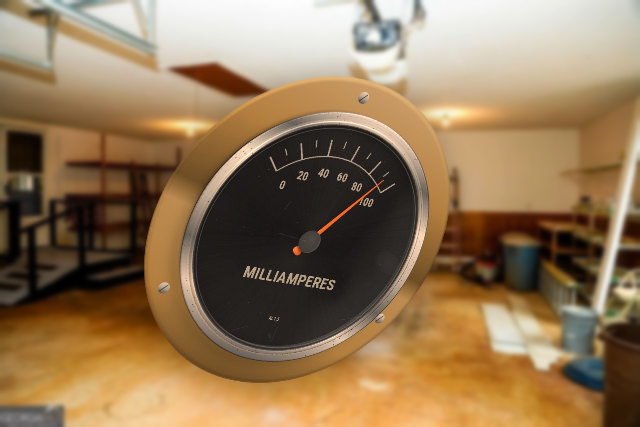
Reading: 90 (mA)
